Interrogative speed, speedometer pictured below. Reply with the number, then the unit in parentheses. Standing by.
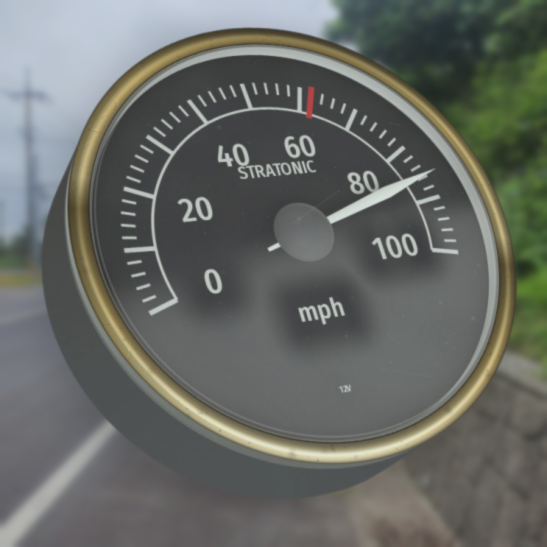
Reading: 86 (mph)
